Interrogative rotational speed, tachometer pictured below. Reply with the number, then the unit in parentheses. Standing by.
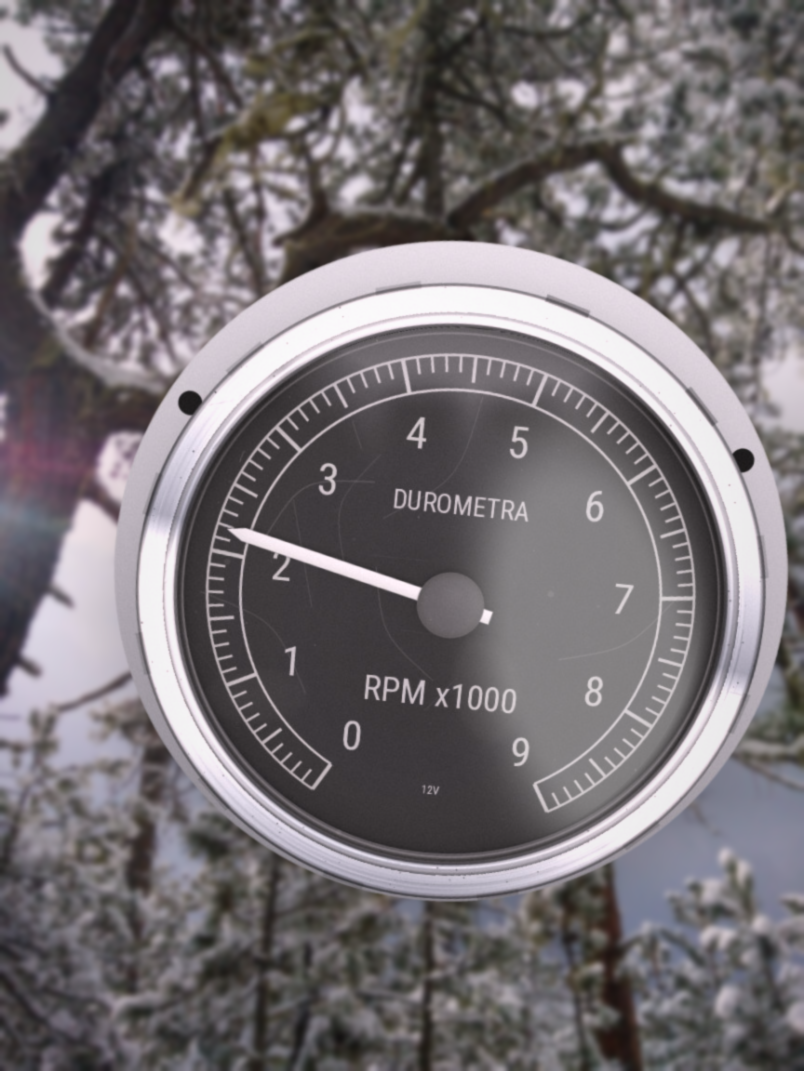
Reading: 2200 (rpm)
